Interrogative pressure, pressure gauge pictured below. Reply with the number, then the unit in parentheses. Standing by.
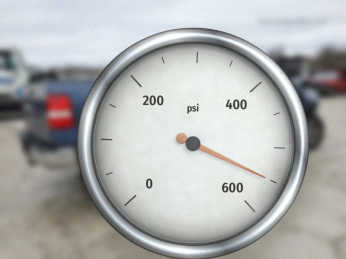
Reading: 550 (psi)
